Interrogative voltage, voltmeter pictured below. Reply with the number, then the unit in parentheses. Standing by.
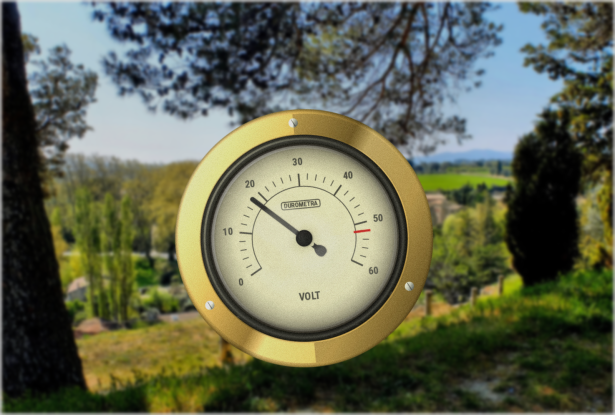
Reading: 18 (V)
